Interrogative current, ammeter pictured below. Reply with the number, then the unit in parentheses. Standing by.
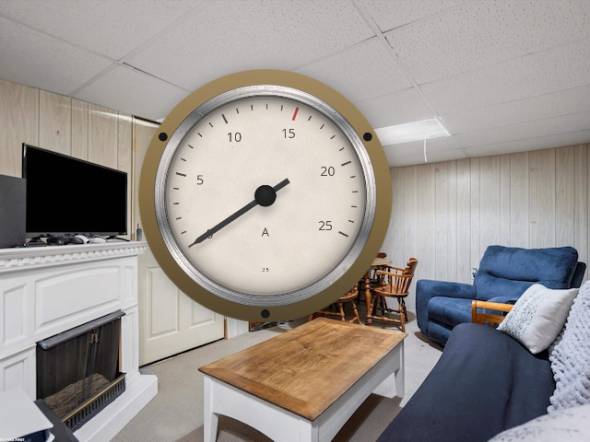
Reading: 0 (A)
